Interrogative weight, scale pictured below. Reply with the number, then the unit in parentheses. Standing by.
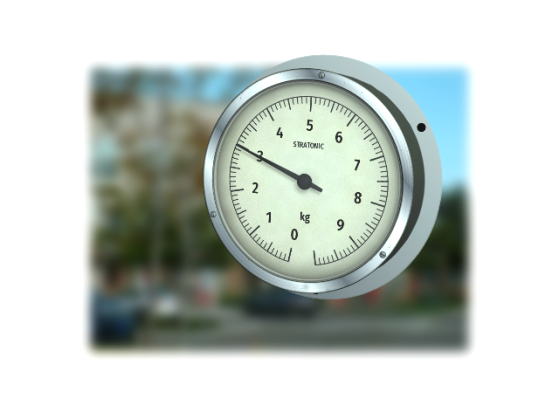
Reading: 3 (kg)
